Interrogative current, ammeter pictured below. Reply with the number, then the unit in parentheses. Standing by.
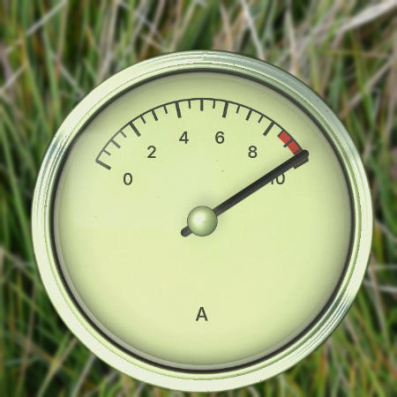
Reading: 9.75 (A)
